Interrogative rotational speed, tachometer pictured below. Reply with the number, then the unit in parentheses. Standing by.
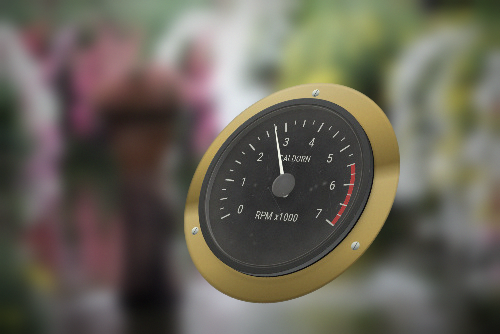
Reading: 2750 (rpm)
